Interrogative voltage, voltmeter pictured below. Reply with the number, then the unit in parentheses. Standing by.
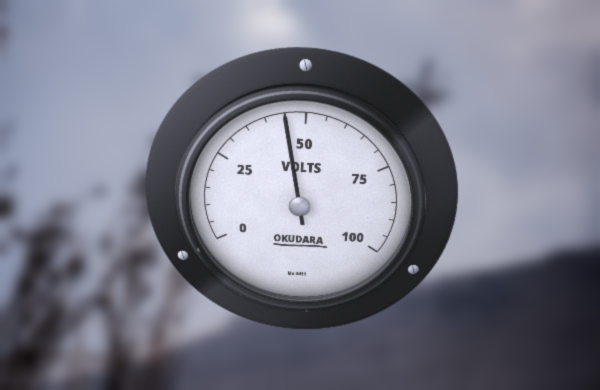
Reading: 45 (V)
